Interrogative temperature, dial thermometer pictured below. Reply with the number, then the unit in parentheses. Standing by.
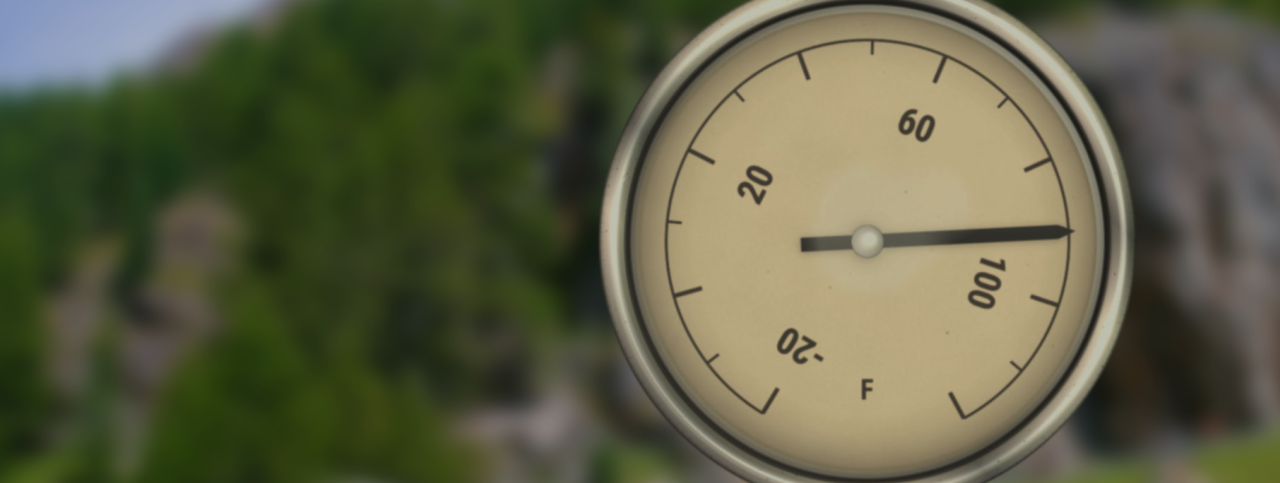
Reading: 90 (°F)
